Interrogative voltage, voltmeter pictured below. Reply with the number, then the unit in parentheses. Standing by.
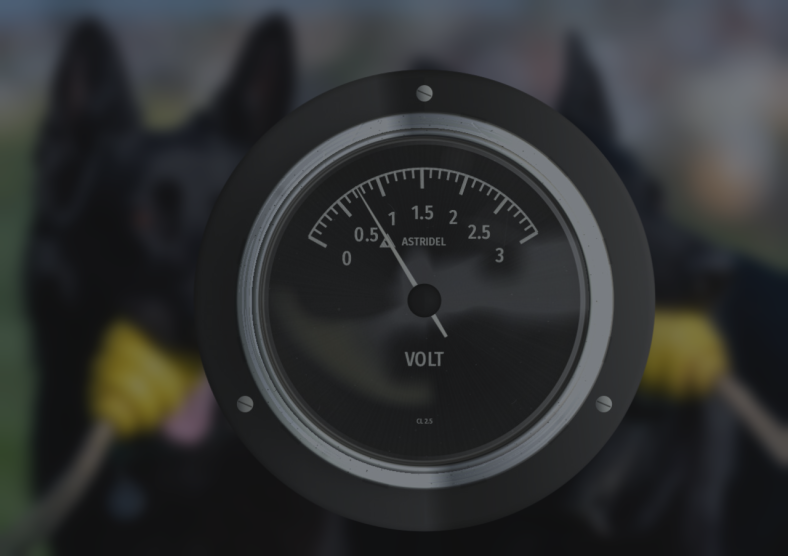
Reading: 0.75 (V)
